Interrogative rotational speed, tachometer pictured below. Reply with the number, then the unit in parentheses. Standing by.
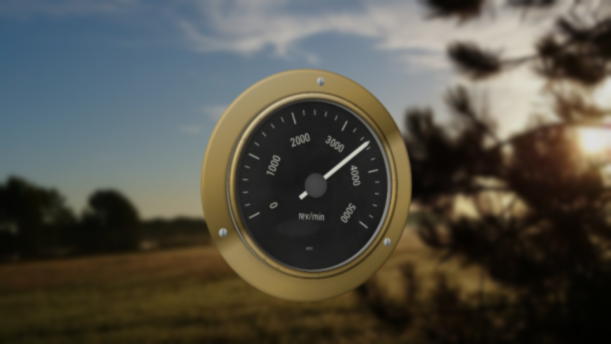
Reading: 3500 (rpm)
